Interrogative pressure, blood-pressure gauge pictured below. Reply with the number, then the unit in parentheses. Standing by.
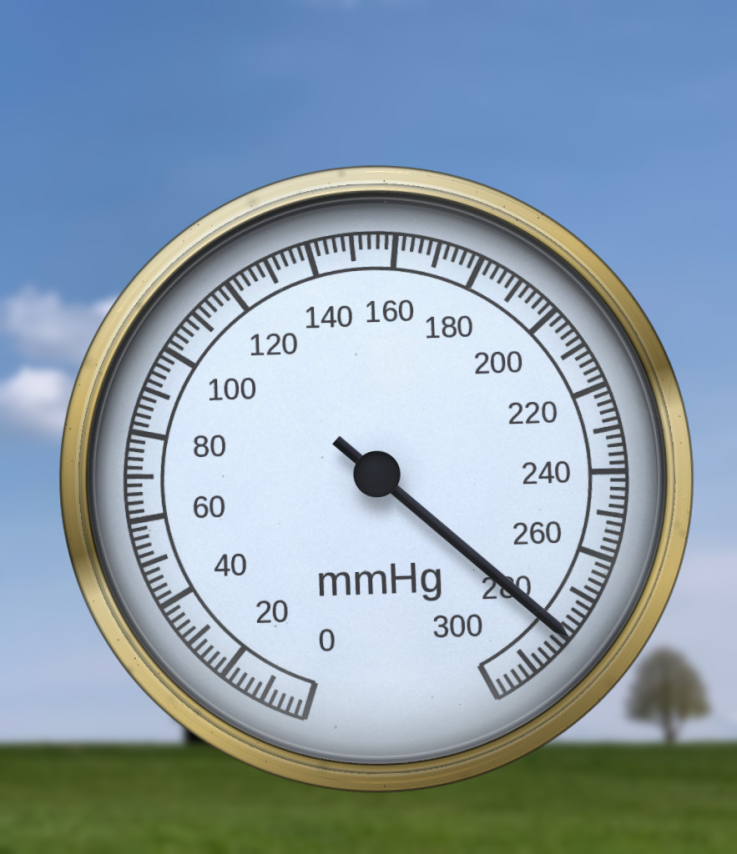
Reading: 280 (mmHg)
